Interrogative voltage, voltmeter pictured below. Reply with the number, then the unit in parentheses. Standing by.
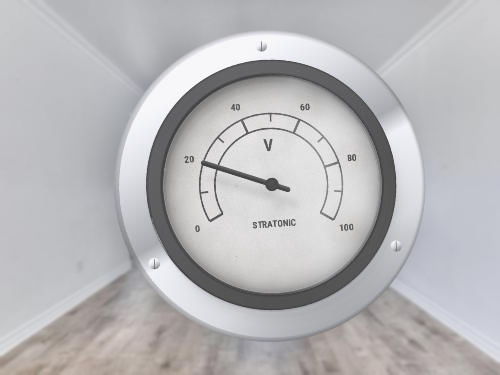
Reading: 20 (V)
